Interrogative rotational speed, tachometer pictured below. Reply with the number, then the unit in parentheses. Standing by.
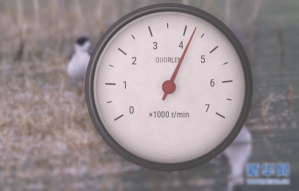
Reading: 4250 (rpm)
